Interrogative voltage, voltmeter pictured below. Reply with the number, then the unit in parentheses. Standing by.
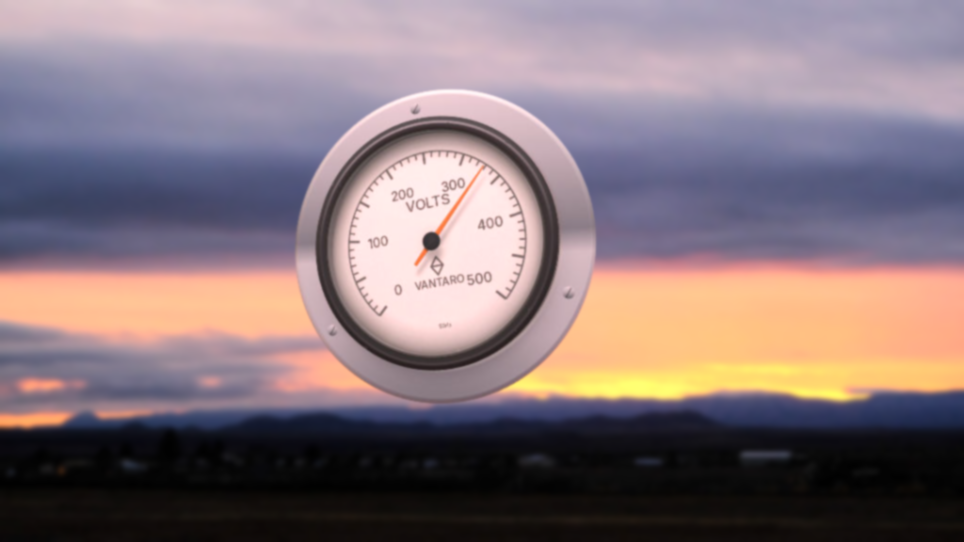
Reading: 330 (V)
